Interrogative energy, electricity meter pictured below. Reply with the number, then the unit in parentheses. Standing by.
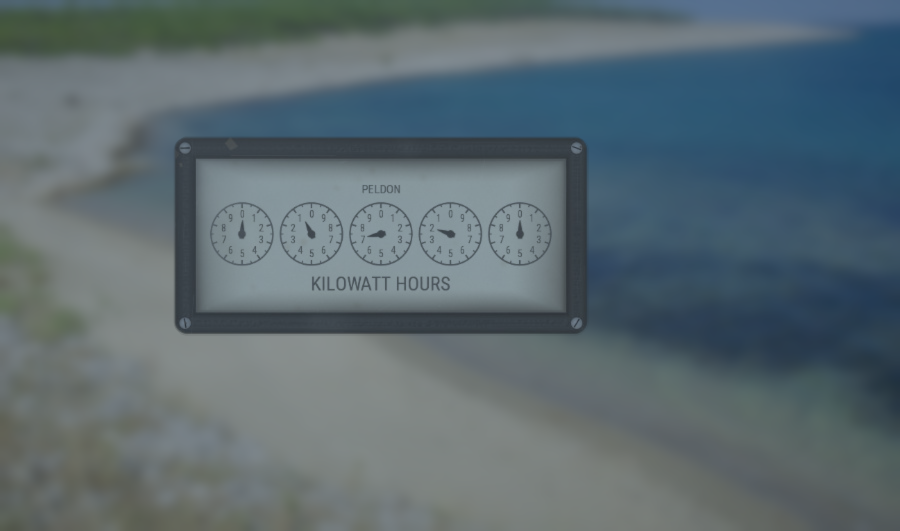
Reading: 720 (kWh)
